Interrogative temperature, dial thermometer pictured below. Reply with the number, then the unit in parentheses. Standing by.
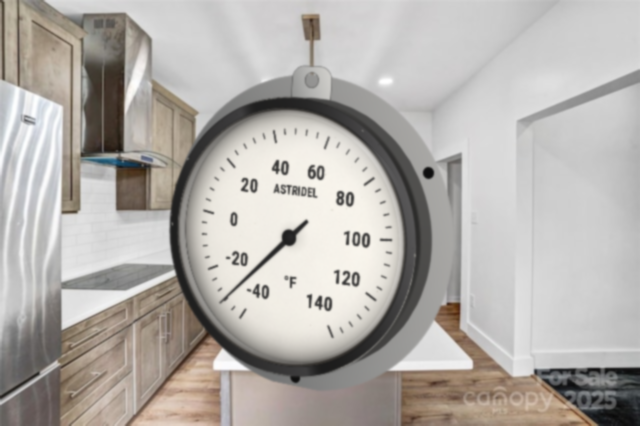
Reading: -32 (°F)
